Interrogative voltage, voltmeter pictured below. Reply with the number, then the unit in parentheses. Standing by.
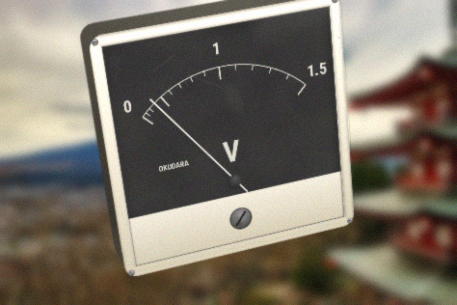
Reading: 0.4 (V)
